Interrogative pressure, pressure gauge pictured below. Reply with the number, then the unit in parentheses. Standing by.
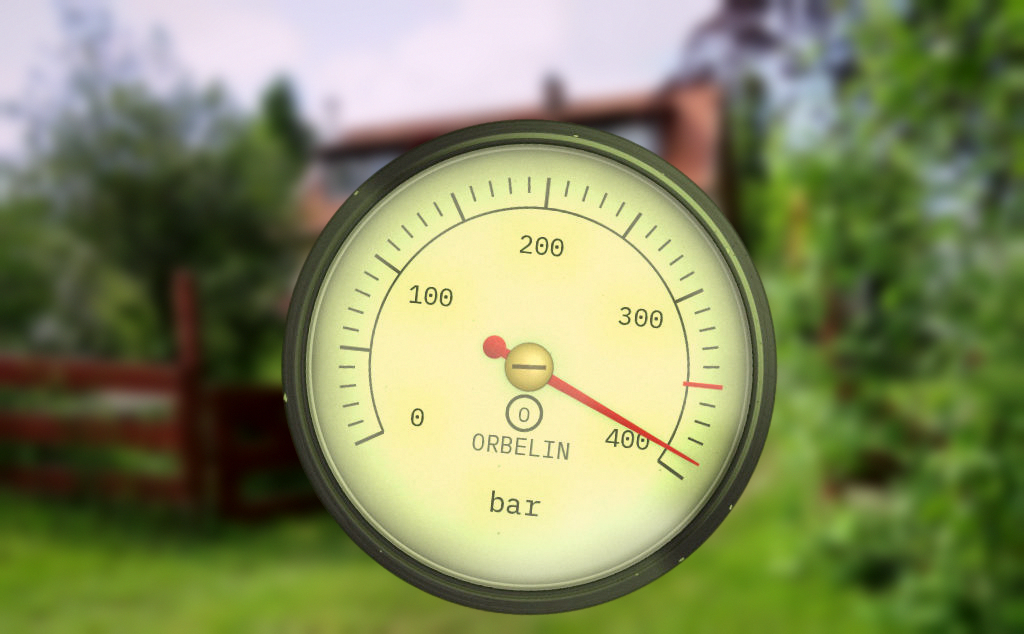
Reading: 390 (bar)
